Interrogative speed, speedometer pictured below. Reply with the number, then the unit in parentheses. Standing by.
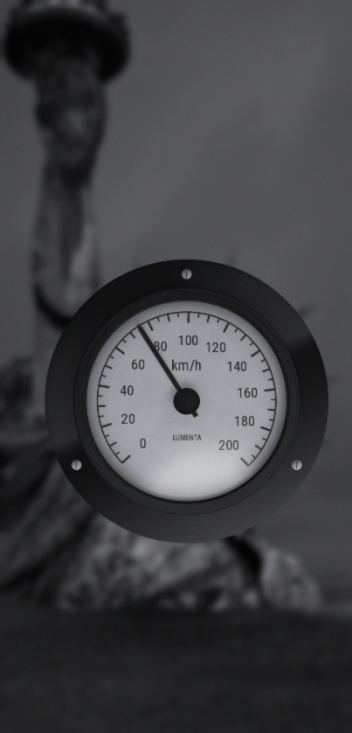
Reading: 75 (km/h)
